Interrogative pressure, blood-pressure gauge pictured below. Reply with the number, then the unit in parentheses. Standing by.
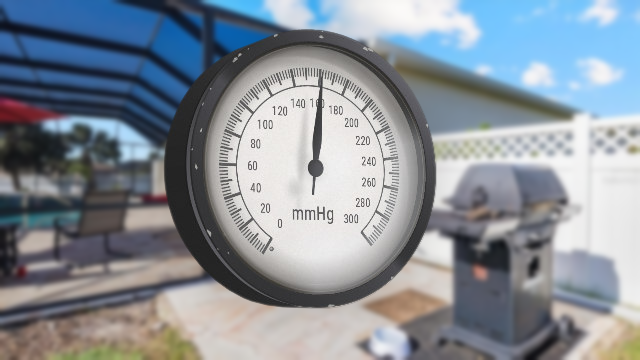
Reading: 160 (mmHg)
